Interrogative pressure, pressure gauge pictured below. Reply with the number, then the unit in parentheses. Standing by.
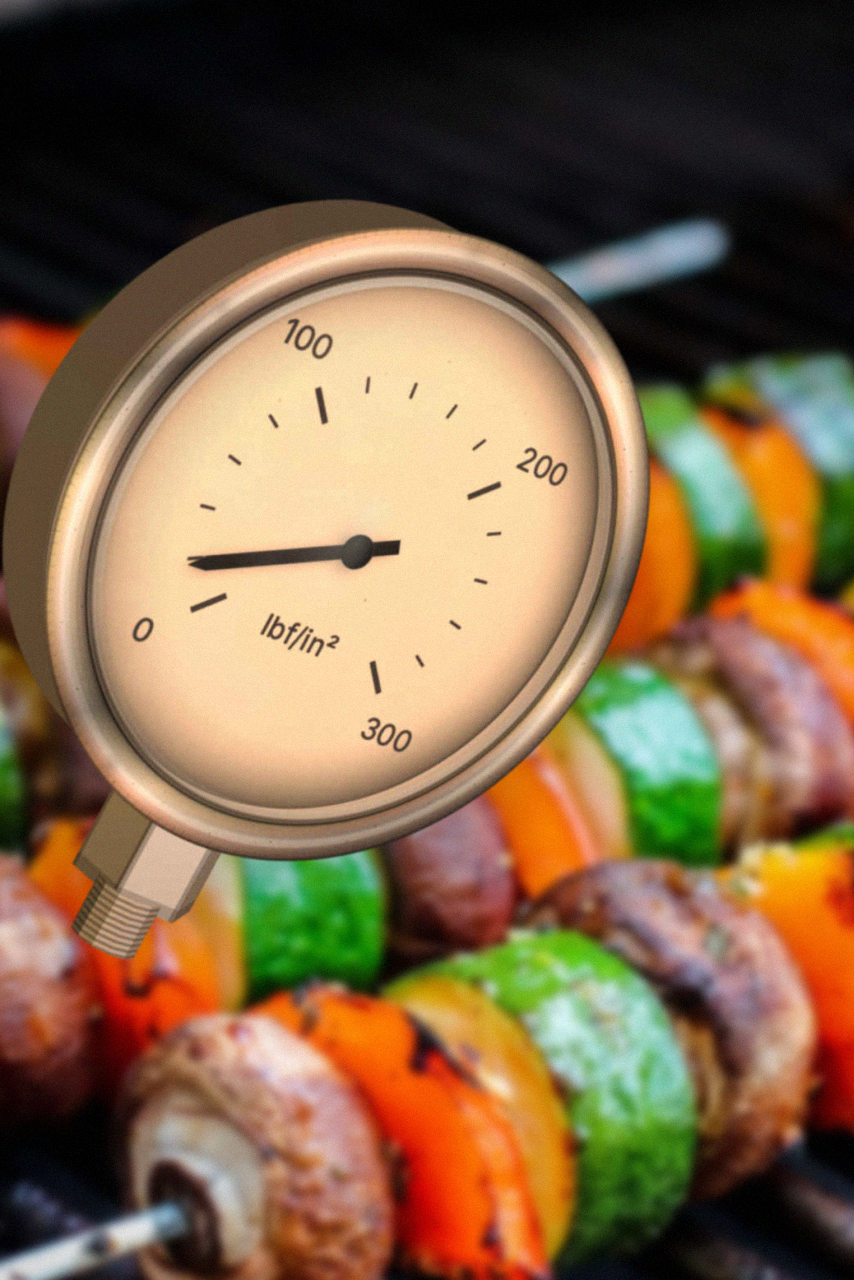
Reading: 20 (psi)
